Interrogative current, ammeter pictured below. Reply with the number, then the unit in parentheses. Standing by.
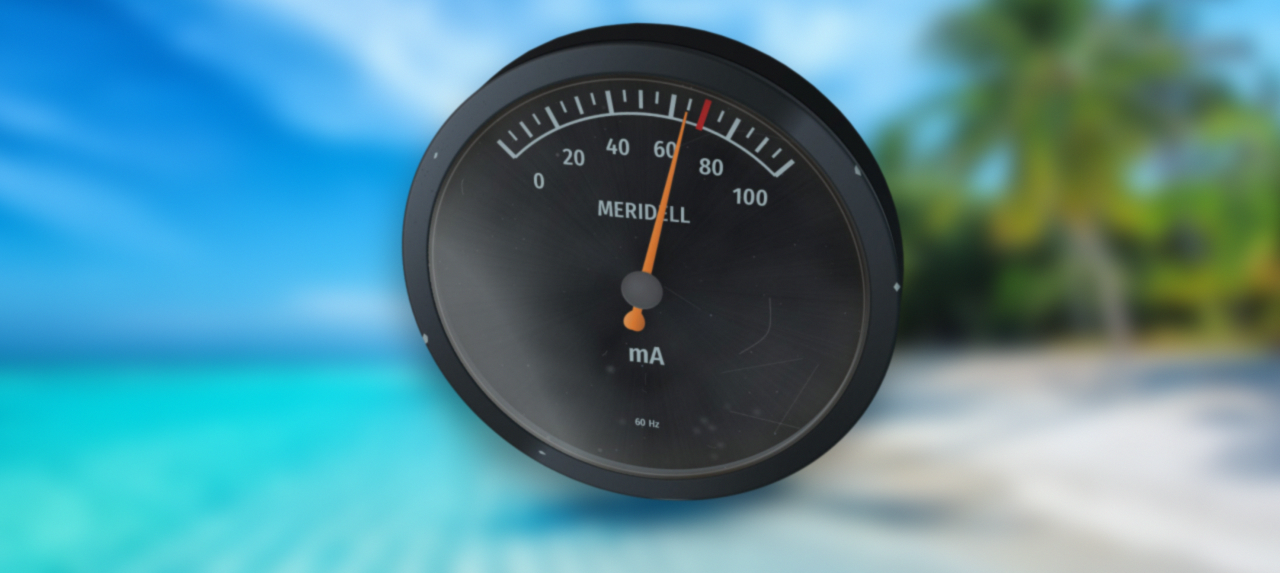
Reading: 65 (mA)
